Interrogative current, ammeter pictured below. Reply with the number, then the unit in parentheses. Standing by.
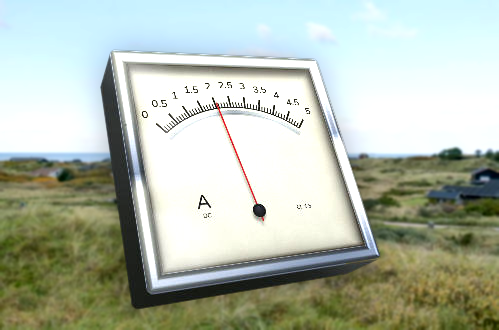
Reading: 2 (A)
